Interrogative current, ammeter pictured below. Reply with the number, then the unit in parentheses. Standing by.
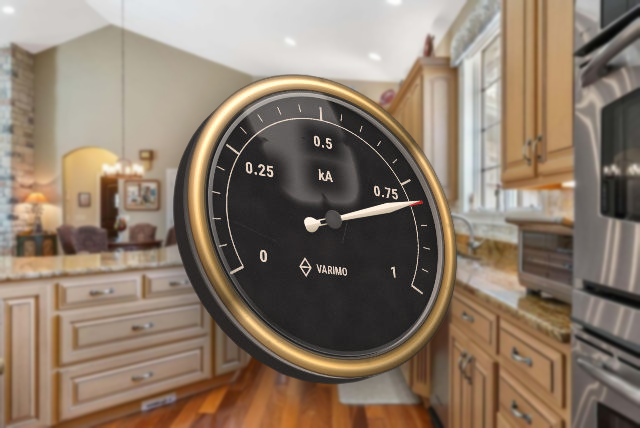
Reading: 0.8 (kA)
